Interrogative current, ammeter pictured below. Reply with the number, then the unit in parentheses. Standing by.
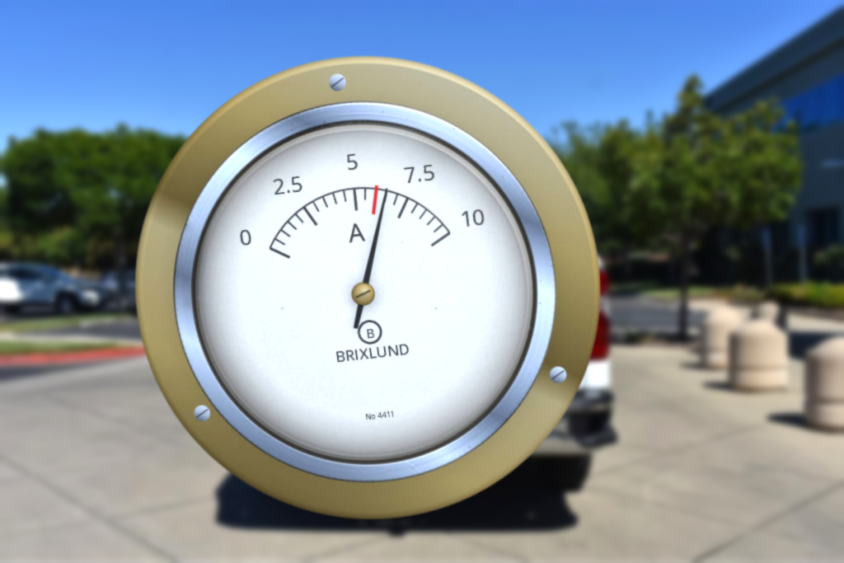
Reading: 6.5 (A)
